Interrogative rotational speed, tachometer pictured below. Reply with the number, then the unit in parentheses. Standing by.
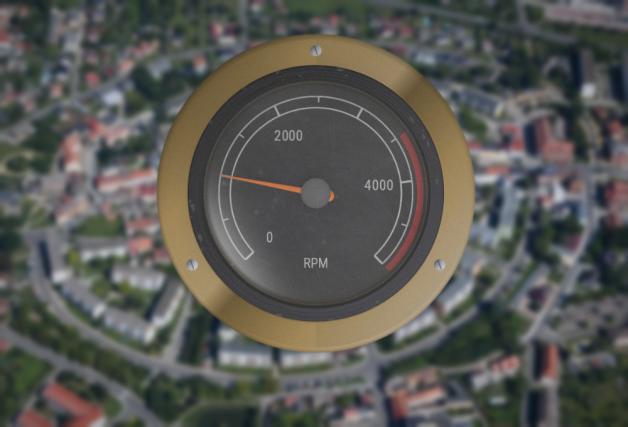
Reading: 1000 (rpm)
